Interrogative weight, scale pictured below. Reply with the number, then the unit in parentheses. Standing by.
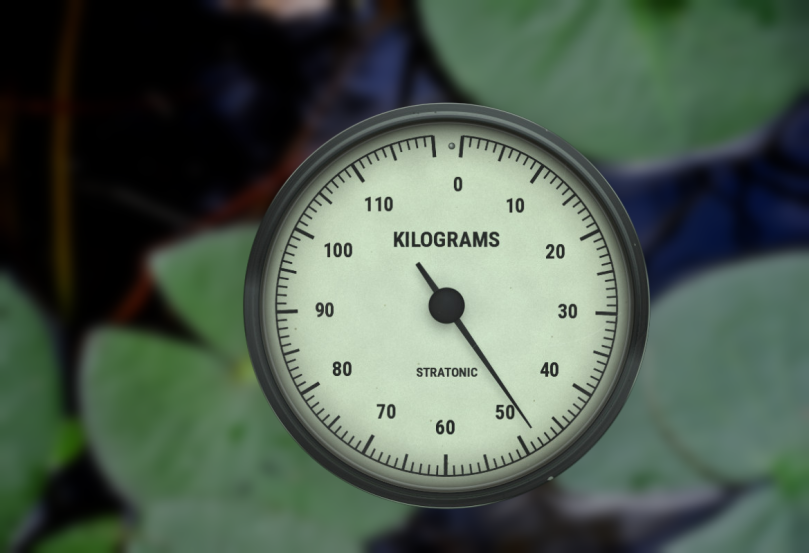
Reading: 48 (kg)
